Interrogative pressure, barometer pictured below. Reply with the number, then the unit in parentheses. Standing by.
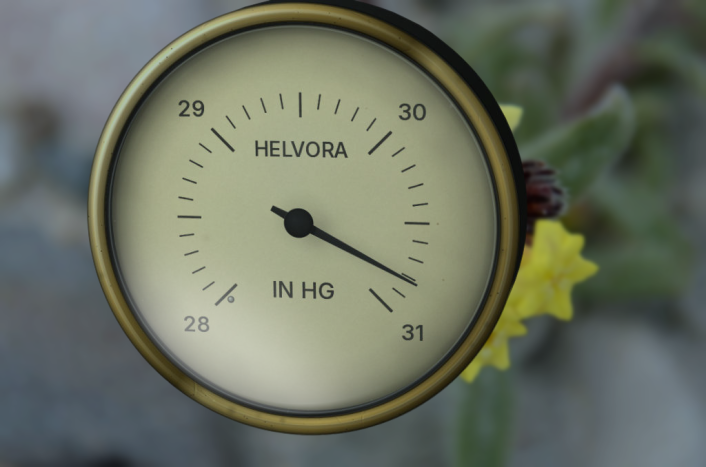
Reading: 30.8 (inHg)
